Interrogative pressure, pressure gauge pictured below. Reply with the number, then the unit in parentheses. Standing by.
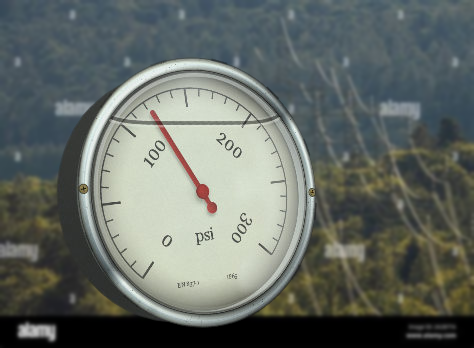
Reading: 120 (psi)
